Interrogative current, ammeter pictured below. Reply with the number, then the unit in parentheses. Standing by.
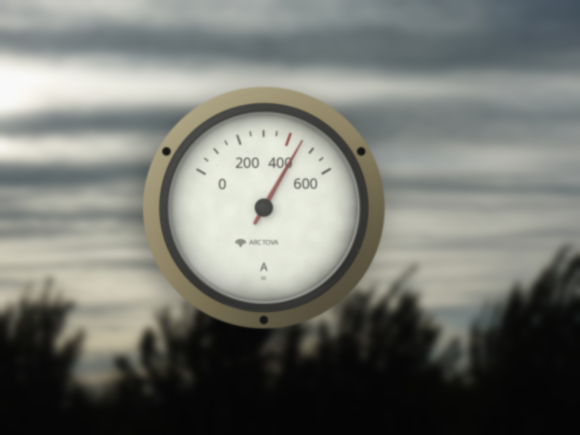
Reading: 450 (A)
